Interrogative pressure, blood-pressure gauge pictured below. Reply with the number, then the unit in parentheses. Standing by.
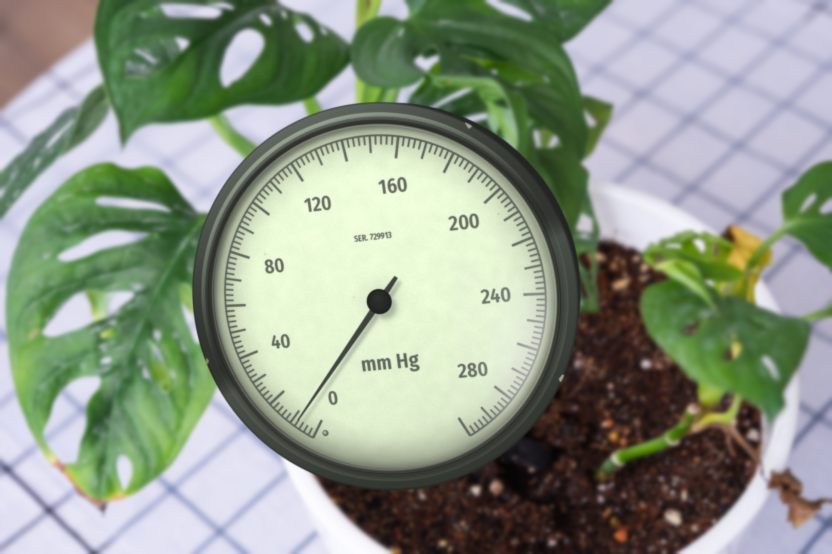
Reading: 8 (mmHg)
